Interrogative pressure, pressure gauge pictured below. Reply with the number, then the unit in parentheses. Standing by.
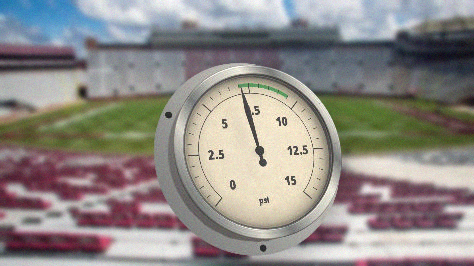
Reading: 7 (psi)
